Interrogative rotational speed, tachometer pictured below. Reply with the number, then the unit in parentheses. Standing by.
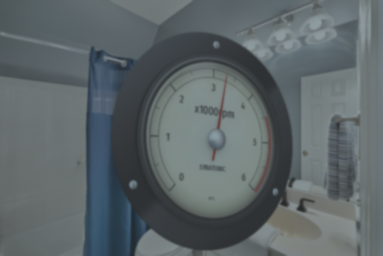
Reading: 3250 (rpm)
